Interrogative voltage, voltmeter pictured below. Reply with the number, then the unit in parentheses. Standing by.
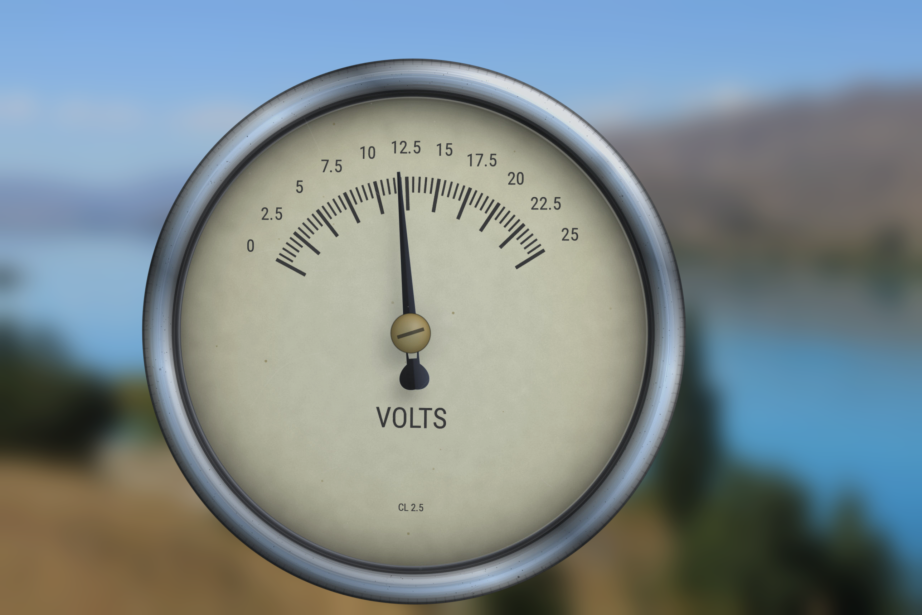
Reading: 12 (V)
